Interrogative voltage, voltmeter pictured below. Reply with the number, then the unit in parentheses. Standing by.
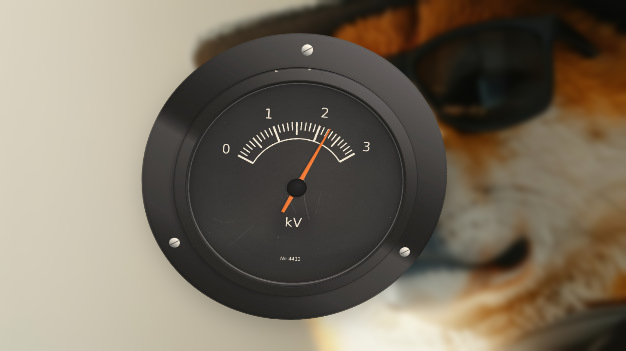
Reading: 2.2 (kV)
